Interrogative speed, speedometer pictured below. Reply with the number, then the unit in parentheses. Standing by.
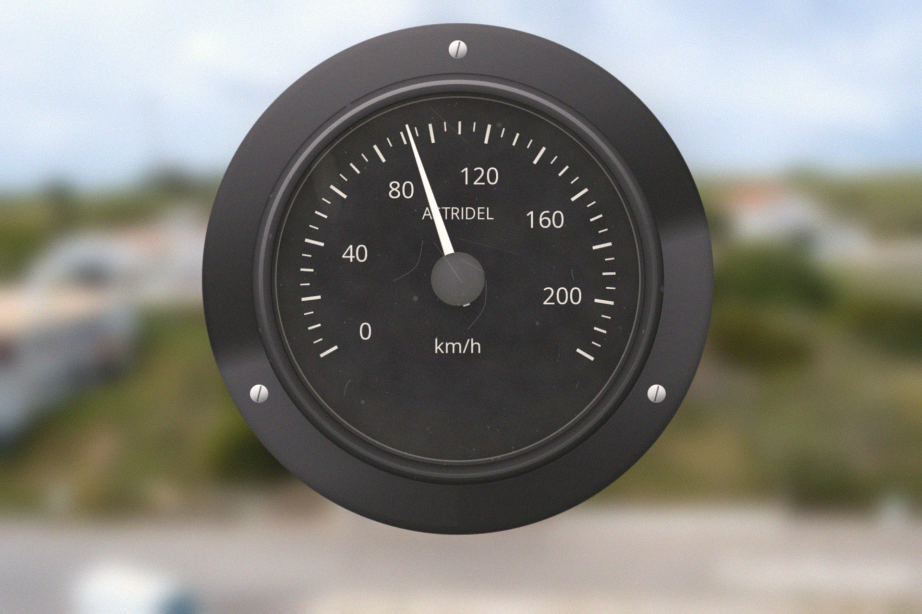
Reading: 92.5 (km/h)
